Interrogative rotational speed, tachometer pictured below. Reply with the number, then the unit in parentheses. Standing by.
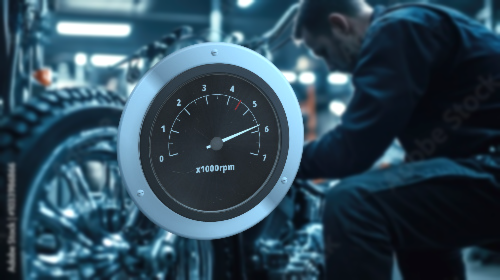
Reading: 5750 (rpm)
